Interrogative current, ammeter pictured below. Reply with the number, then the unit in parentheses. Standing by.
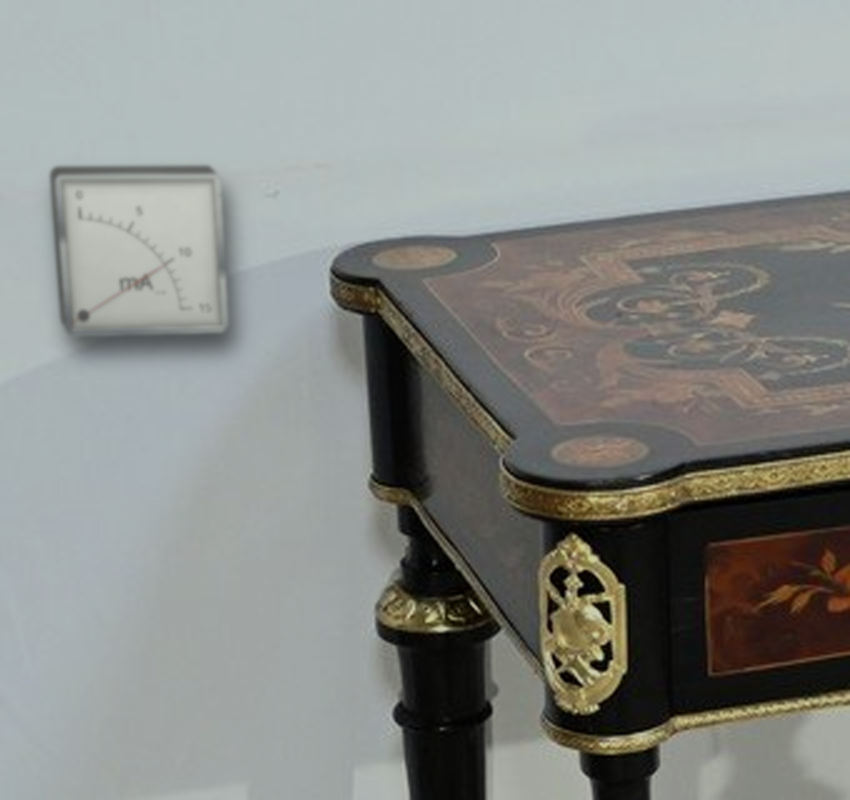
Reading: 10 (mA)
